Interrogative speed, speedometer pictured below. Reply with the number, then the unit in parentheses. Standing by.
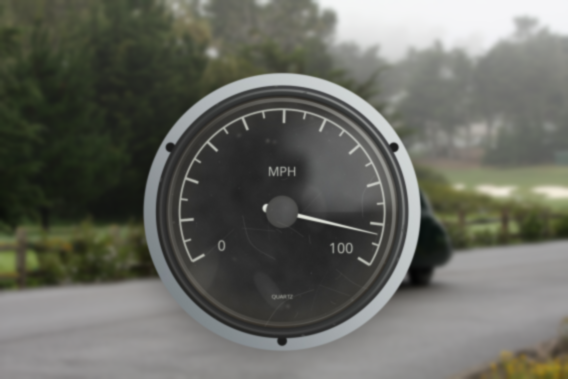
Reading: 92.5 (mph)
